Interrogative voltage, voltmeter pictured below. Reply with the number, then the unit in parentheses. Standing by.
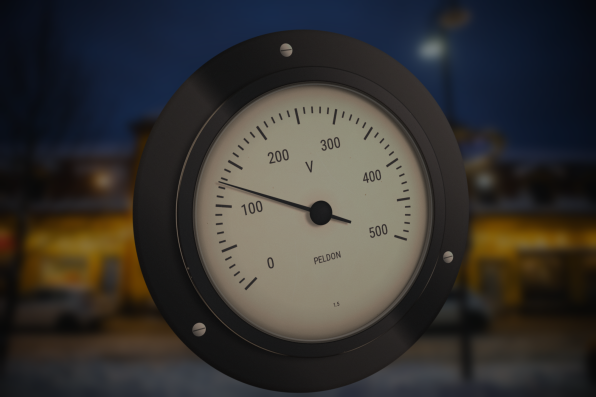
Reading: 125 (V)
